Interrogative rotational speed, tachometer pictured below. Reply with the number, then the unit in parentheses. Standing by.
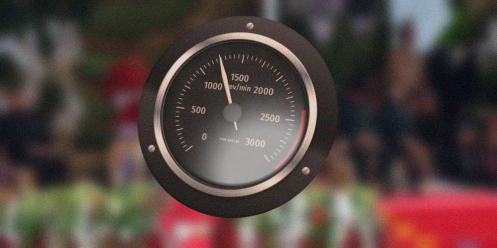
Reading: 1250 (rpm)
